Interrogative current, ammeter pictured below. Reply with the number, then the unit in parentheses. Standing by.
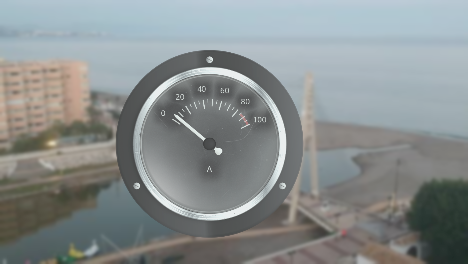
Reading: 5 (A)
